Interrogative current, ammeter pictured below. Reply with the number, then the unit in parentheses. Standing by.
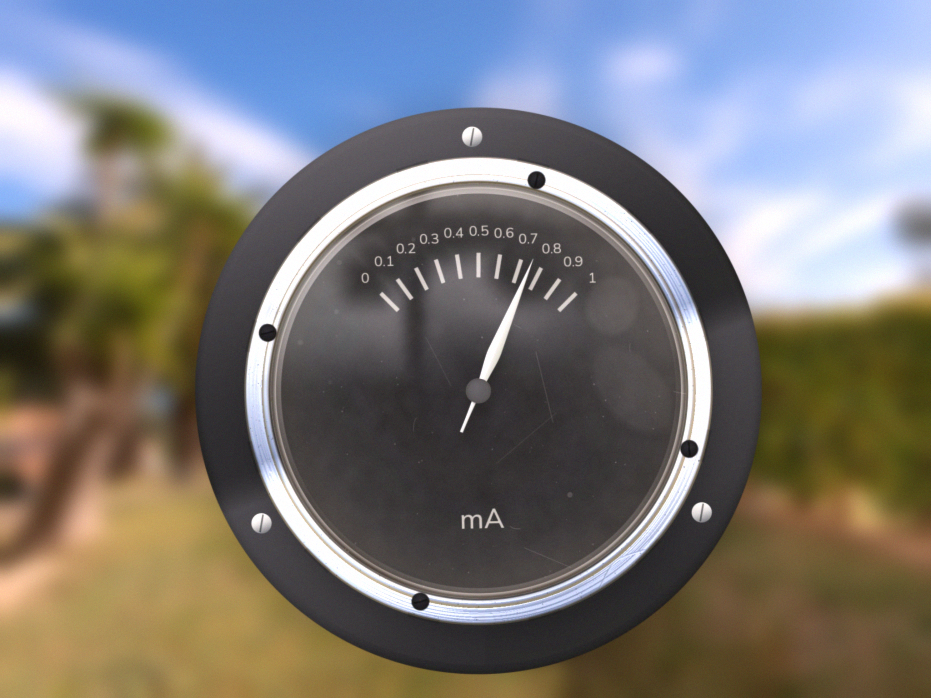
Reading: 0.75 (mA)
